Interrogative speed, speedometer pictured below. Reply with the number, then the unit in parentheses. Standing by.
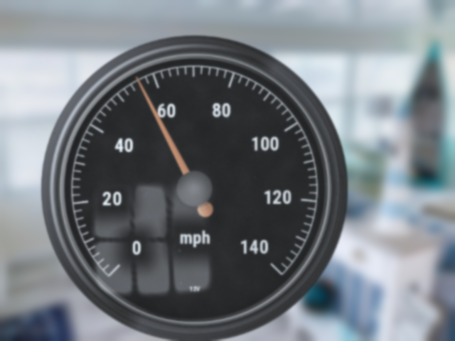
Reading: 56 (mph)
